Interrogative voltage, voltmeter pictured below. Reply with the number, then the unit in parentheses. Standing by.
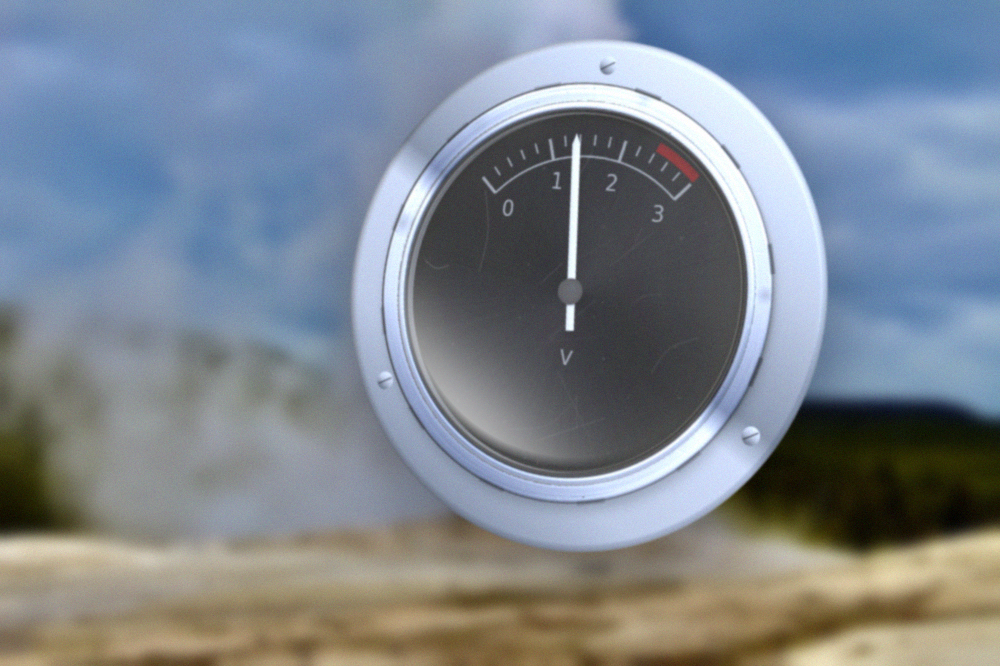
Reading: 1.4 (V)
